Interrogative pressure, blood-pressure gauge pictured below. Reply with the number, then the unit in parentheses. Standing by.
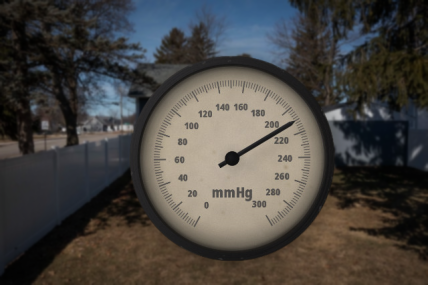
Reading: 210 (mmHg)
